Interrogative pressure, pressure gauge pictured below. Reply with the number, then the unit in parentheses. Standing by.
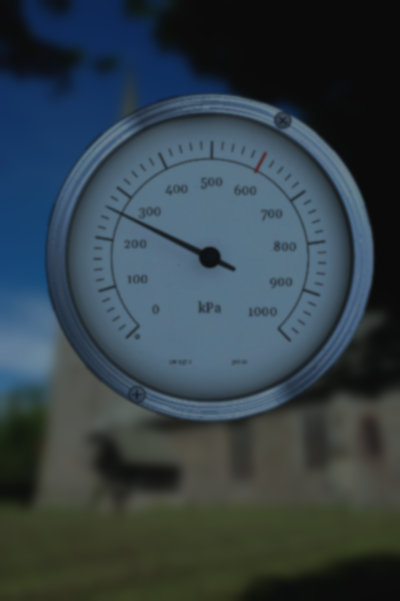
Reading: 260 (kPa)
